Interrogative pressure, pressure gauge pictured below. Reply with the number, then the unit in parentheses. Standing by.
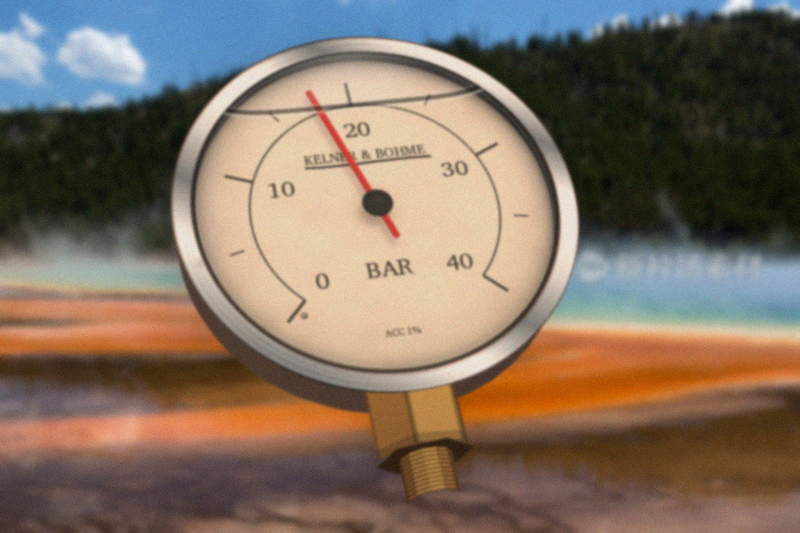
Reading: 17.5 (bar)
